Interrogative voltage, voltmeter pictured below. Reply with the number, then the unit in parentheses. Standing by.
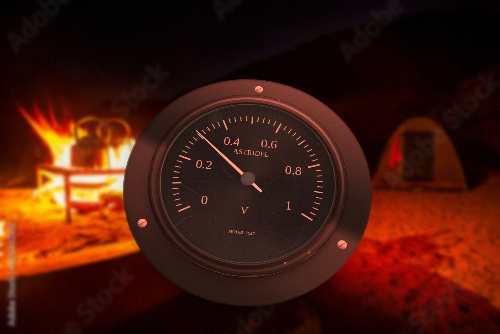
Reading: 0.3 (V)
